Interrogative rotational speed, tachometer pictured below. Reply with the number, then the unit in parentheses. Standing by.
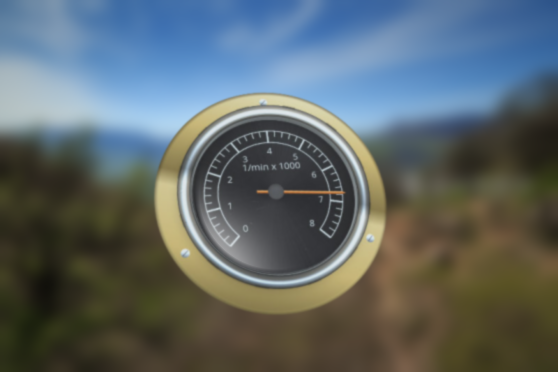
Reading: 6800 (rpm)
